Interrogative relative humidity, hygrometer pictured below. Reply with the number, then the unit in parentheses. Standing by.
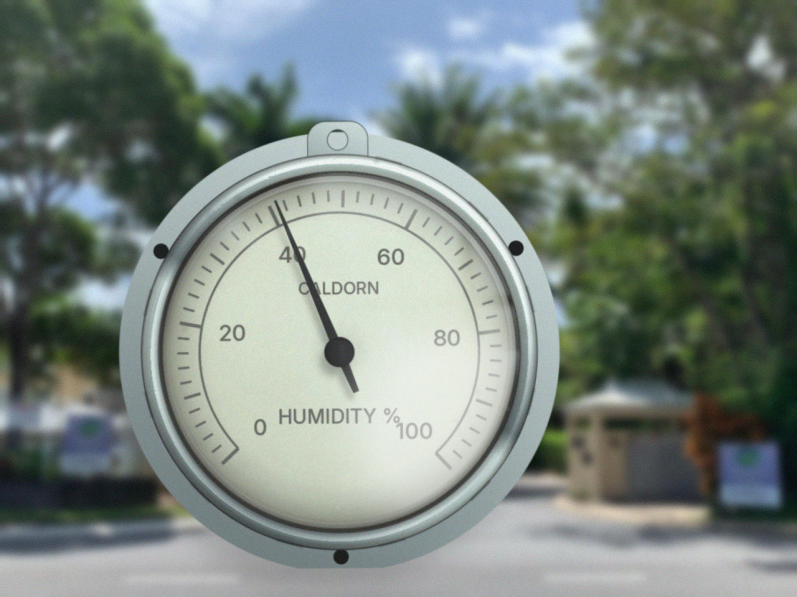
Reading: 41 (%)
